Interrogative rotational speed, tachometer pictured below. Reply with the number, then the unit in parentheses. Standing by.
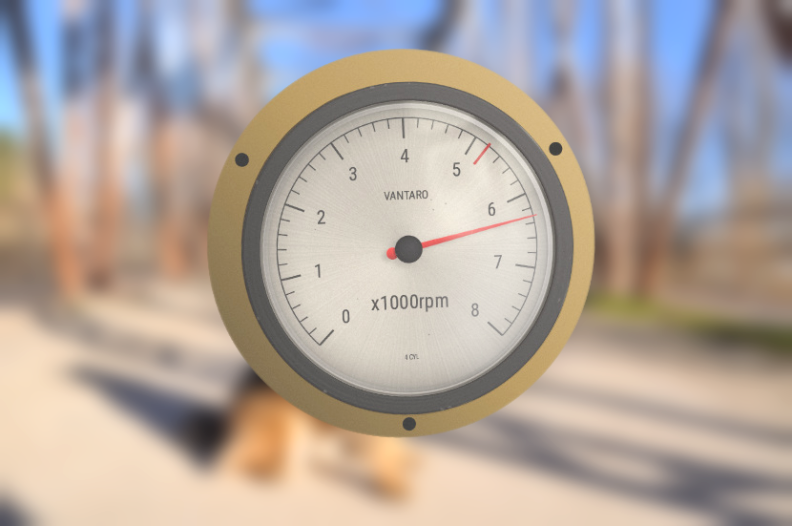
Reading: 6300 (rpm)
